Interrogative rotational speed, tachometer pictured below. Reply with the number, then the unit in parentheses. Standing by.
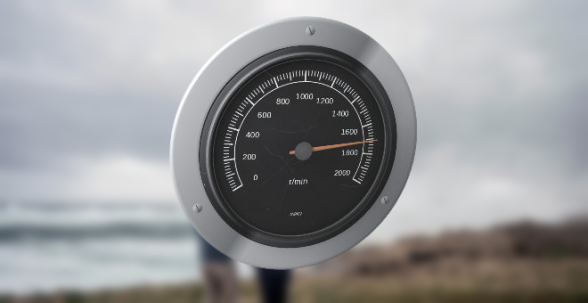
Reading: 1700 (rpm)
